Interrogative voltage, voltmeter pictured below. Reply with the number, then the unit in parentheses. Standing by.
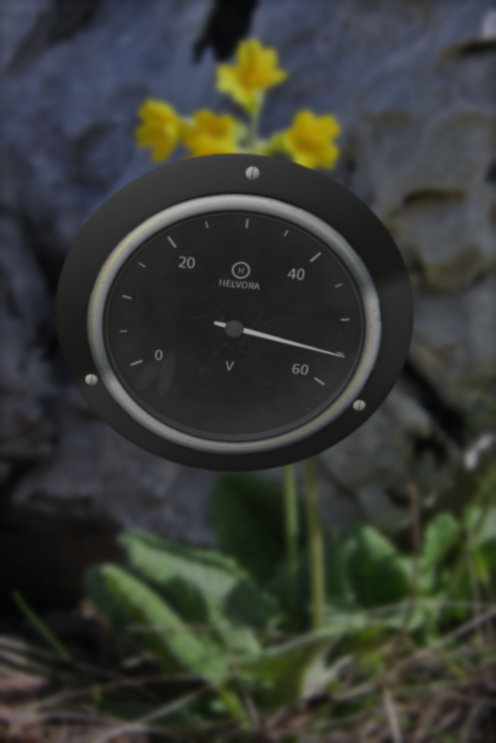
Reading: 55 (V)
